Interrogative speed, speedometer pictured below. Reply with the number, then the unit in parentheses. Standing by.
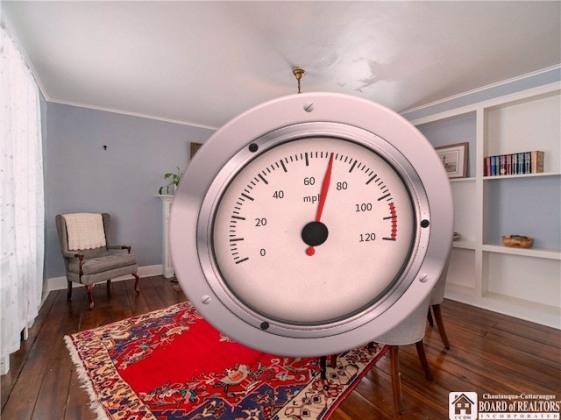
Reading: 70 (mph)
